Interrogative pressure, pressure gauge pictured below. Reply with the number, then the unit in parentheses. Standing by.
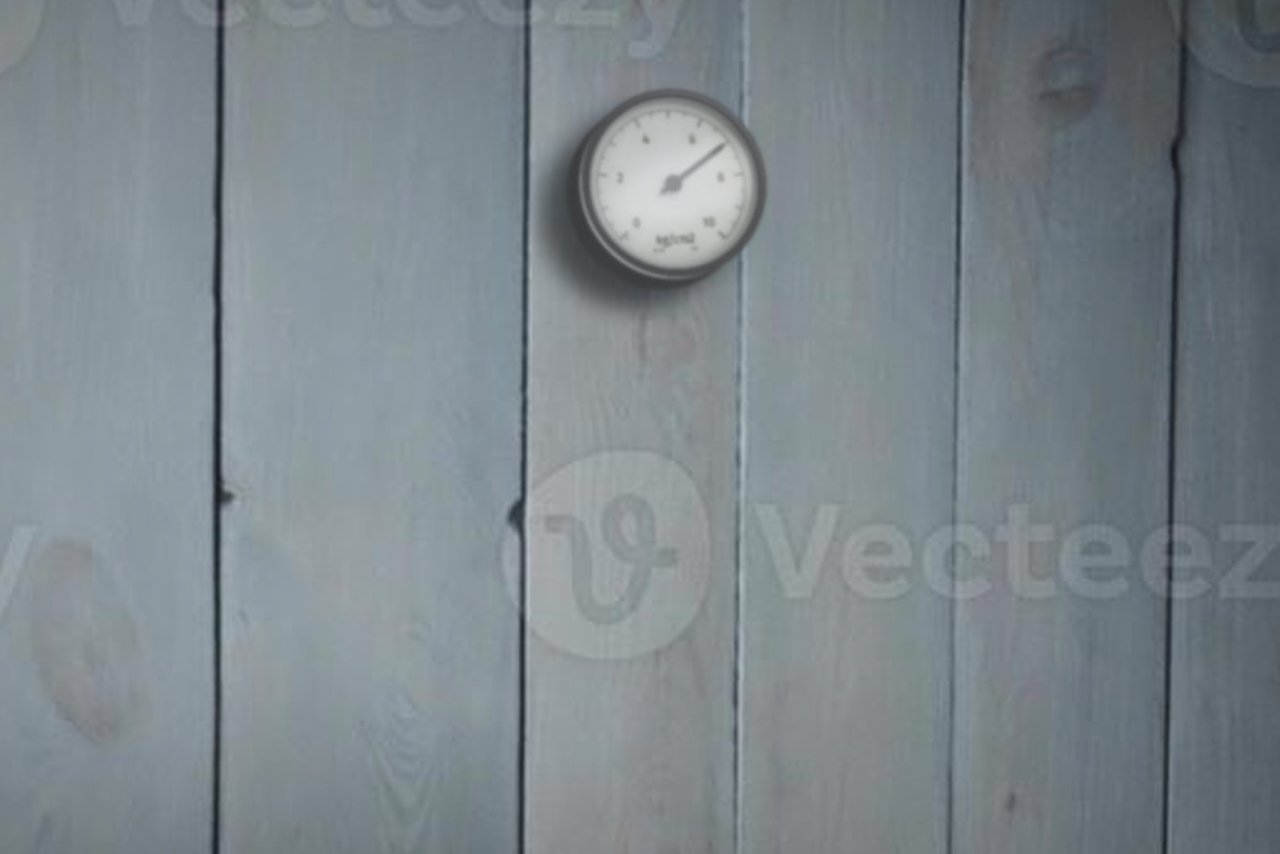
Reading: 7 (kg/cm²)
